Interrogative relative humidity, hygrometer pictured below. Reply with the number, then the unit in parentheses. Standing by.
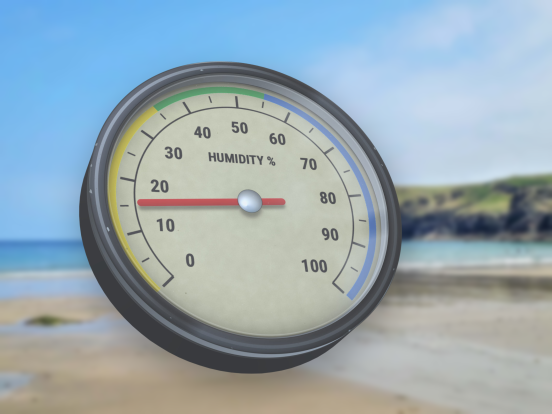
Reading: 15 (%)
